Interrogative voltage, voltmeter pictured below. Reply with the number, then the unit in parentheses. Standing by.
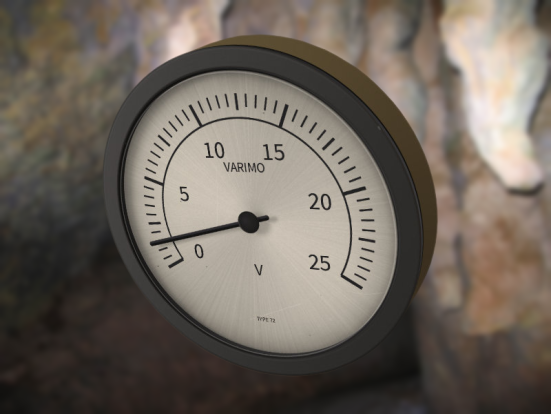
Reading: 1.5 (V)
